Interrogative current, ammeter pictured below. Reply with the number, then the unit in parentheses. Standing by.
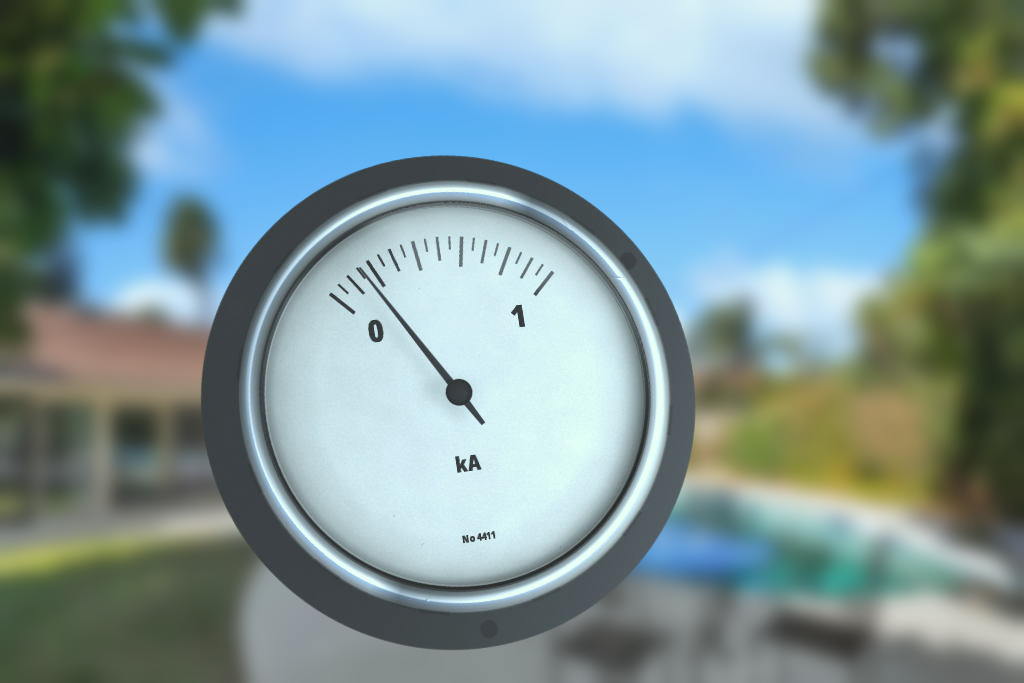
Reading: 0.15 (kA)
